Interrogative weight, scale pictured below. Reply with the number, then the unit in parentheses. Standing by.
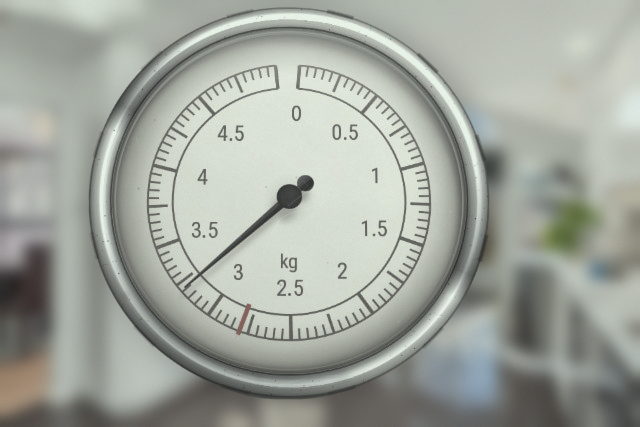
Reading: 3.2 (kg)
